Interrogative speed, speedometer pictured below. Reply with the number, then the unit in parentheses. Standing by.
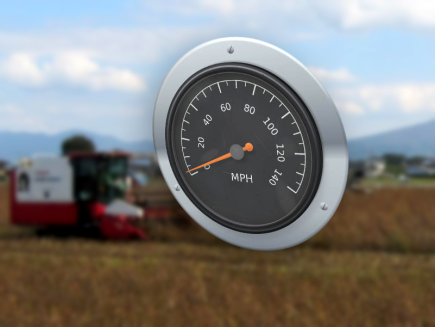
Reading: 2.5 (mph)
